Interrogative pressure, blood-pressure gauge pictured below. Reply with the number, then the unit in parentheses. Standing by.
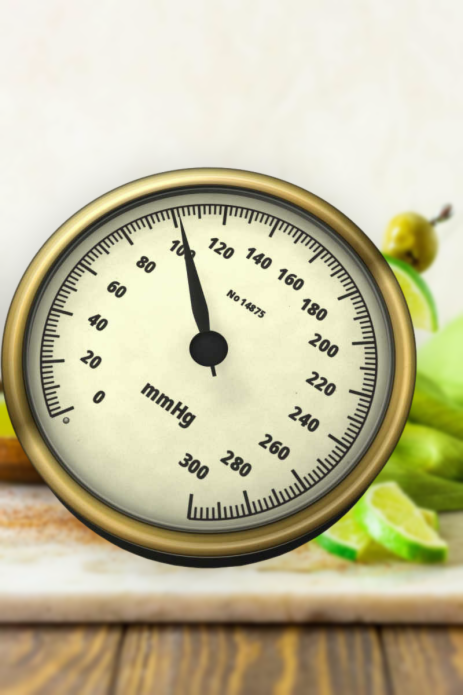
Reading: 102 (mmHg)
